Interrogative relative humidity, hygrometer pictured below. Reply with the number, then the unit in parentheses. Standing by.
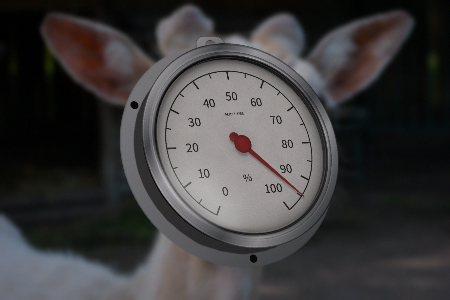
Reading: 95 (%)
